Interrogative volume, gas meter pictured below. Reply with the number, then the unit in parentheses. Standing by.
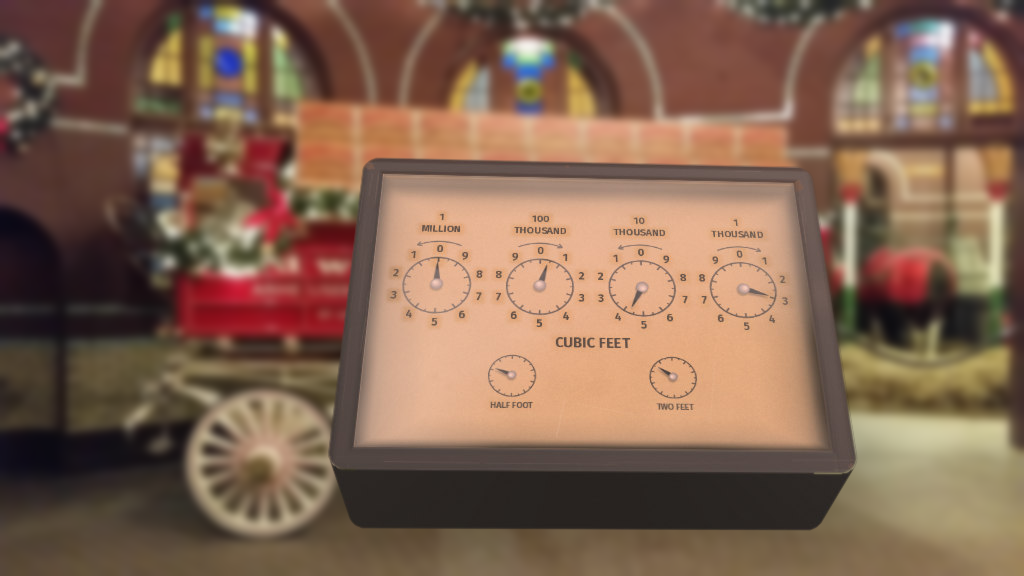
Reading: 4300 (ft³)
